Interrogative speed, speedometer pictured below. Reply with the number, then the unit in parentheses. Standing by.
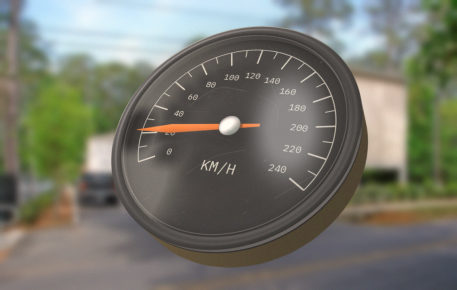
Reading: 20 (km/h)
